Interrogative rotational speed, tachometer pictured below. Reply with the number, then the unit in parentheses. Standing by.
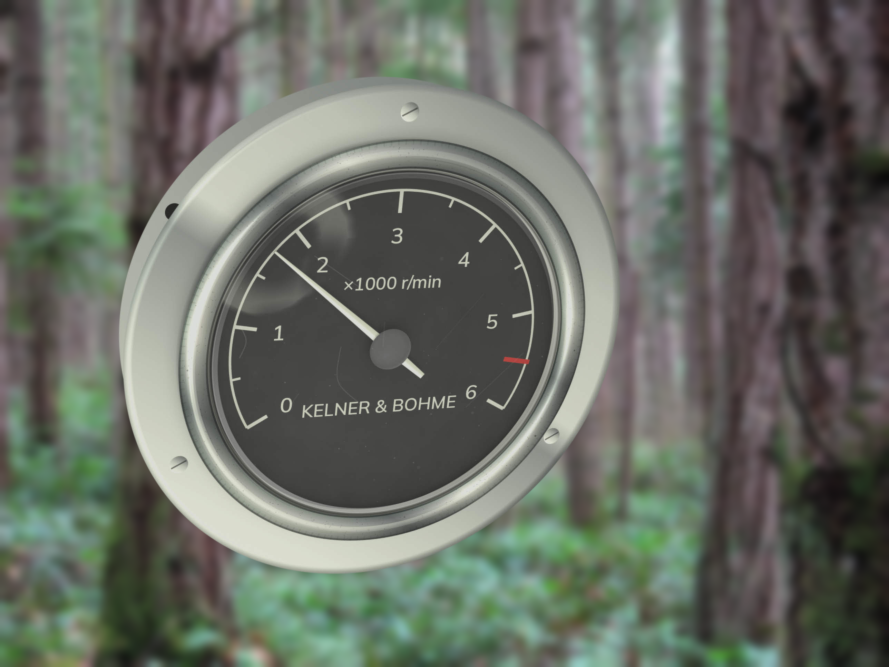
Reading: 1750 (rpm)
